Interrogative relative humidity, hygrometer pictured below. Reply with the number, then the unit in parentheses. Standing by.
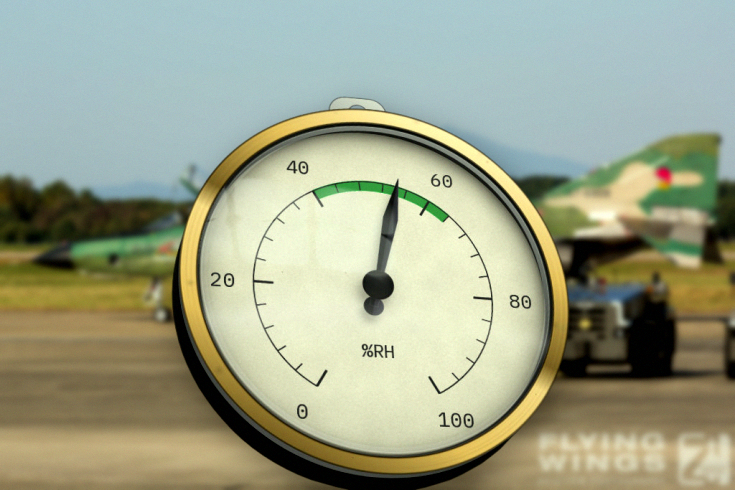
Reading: 54 (%)
